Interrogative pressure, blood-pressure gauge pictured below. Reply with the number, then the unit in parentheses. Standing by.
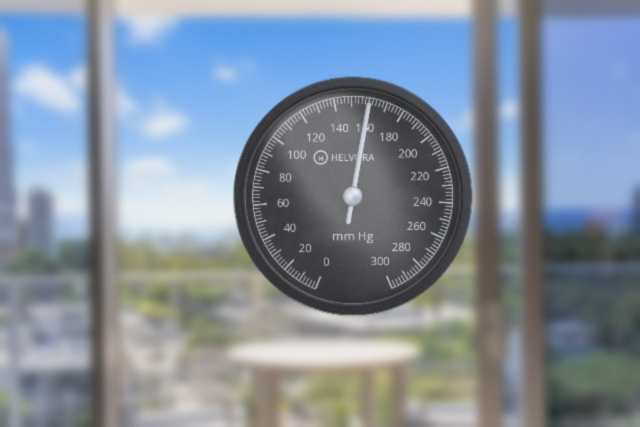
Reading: 160 (mmHg)
